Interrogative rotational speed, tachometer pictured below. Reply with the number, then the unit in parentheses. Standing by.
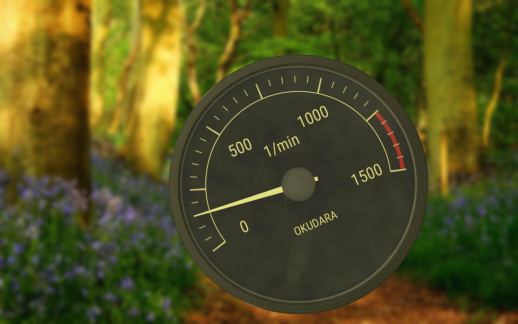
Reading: 150 (rpm)
